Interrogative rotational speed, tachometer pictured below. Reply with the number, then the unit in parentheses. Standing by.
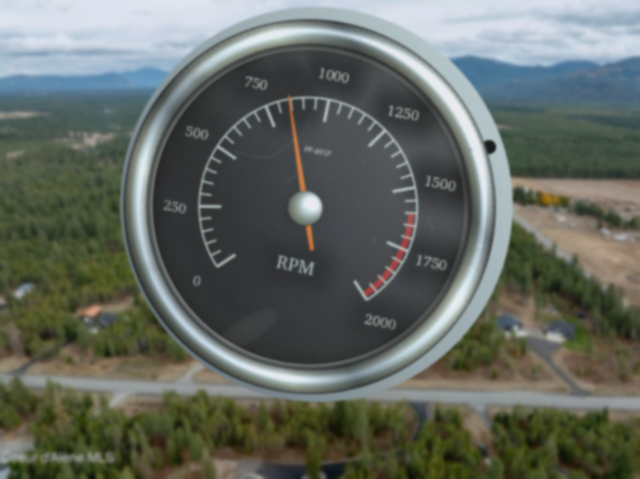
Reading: 850 (rpm)
